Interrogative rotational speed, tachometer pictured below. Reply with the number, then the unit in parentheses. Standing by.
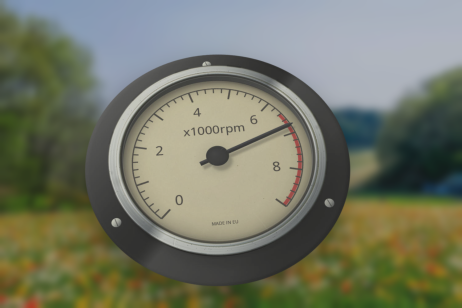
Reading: 6800 (rpm)
